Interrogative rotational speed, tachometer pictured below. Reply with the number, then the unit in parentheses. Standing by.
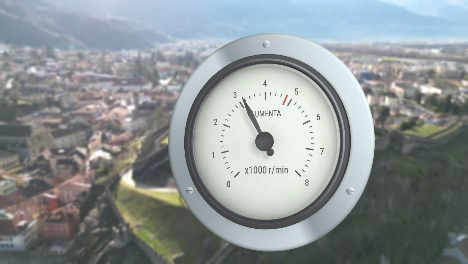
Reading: 3200 (rpm)
